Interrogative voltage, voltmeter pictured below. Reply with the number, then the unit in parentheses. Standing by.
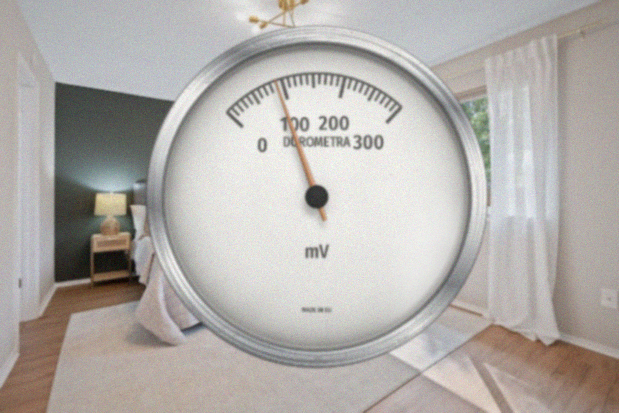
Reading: 90 (mV)
